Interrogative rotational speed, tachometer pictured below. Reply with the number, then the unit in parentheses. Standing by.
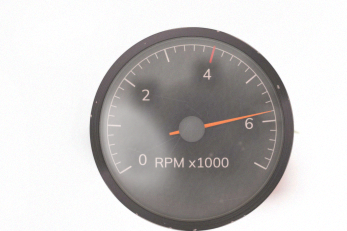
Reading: 5800 (rpm)
